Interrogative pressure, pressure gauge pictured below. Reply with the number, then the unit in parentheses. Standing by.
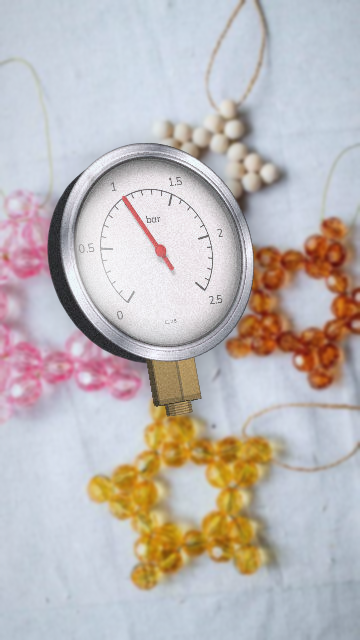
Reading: 1 (bar)
